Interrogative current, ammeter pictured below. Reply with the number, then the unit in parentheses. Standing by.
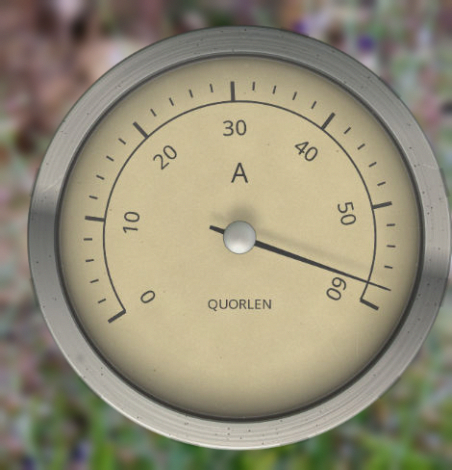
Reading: 58 (A)
